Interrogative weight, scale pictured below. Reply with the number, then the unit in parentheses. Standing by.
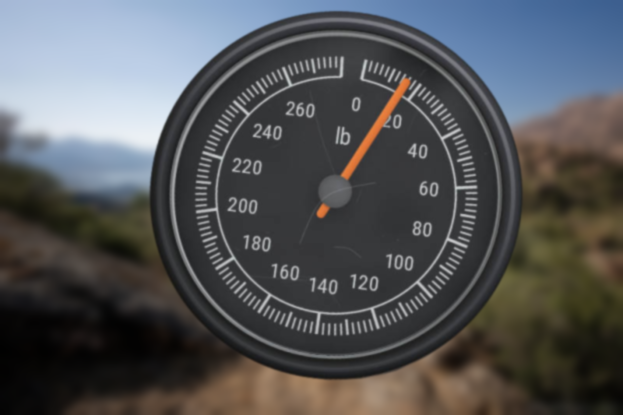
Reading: 16 (lb)
